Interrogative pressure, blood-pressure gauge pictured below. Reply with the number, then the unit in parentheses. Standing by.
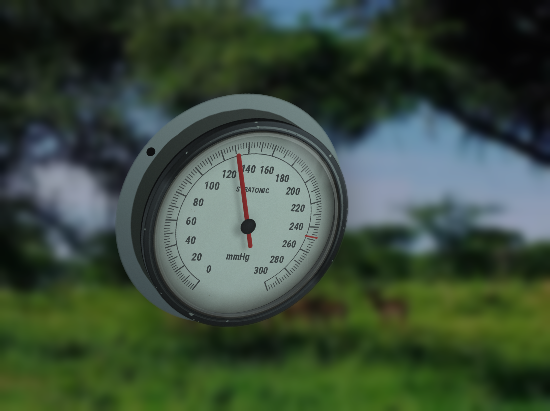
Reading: 130 (mmHg)
